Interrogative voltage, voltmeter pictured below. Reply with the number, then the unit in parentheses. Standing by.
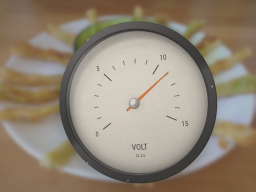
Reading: 11 (V)
